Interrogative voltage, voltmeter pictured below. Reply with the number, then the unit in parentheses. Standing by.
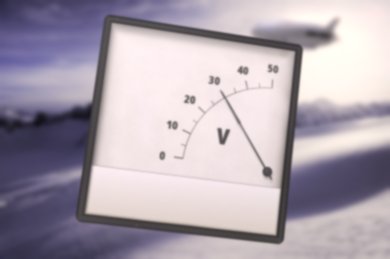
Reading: 30 (V)
